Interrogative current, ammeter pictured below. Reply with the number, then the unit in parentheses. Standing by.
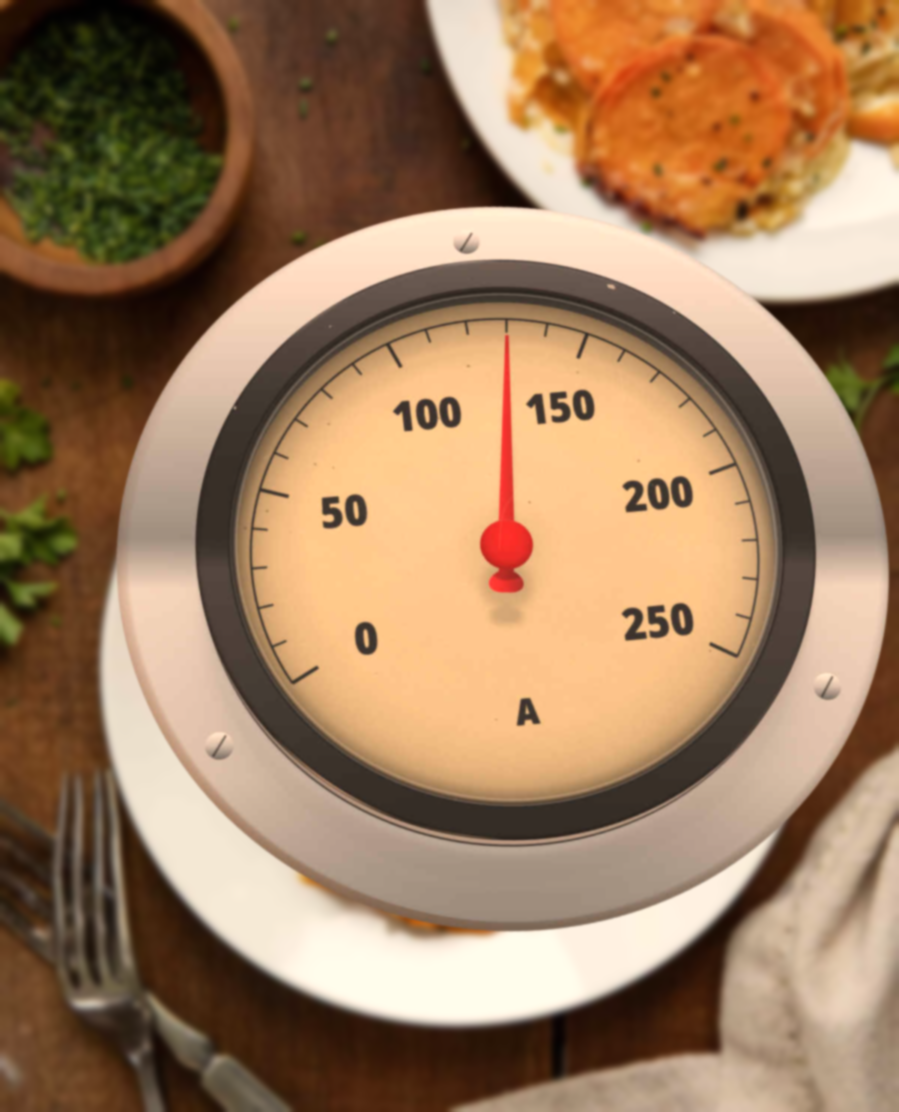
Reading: 130 (A)
